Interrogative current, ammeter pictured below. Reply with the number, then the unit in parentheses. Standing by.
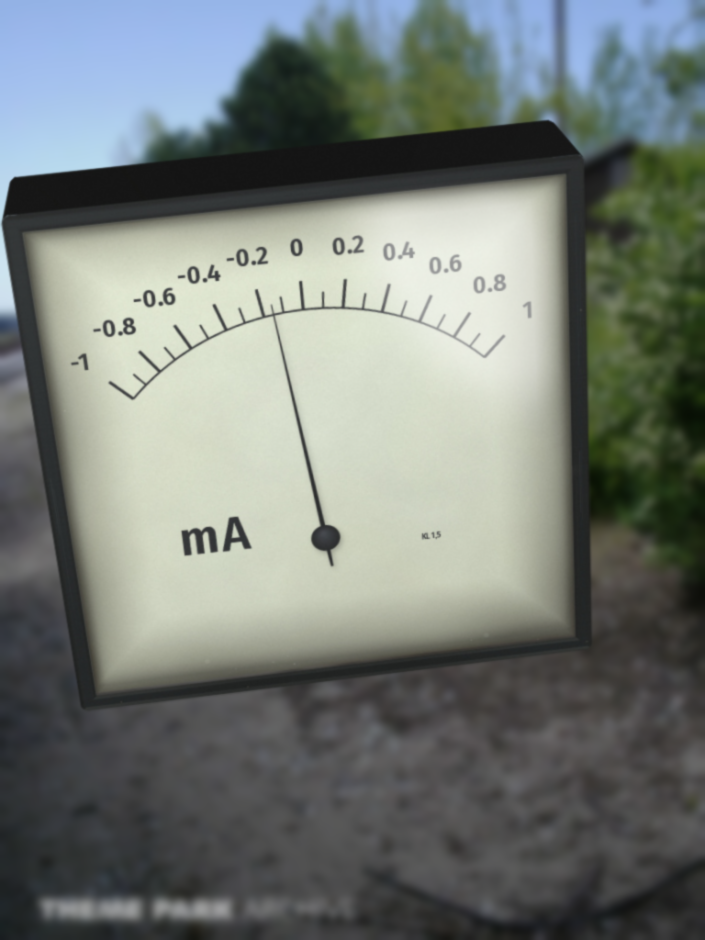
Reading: -0.15 (mA)
